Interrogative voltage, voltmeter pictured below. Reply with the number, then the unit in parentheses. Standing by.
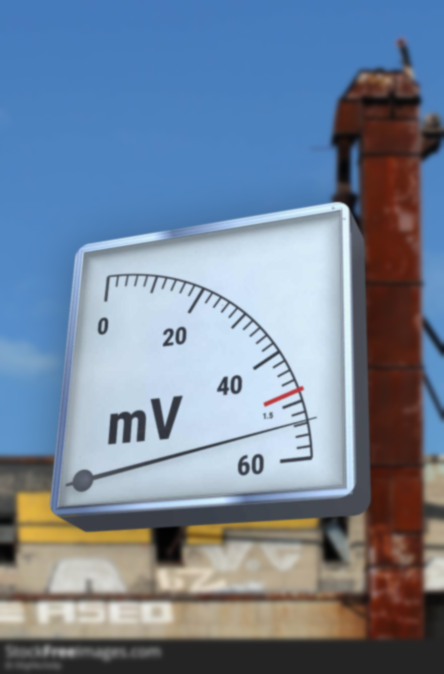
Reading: 54 (mV)
